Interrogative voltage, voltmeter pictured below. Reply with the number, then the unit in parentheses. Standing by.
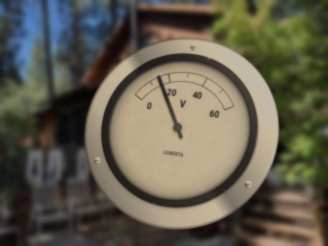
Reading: 15 (V)
